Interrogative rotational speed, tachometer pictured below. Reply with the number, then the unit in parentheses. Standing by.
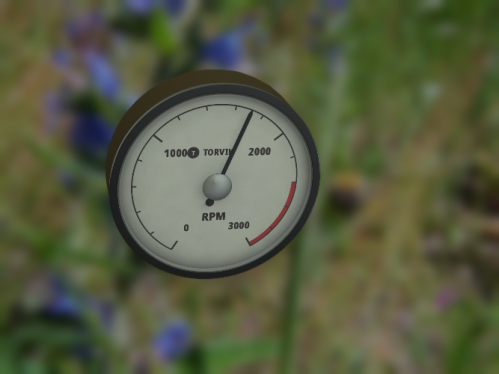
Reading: 1700 (rpm)
